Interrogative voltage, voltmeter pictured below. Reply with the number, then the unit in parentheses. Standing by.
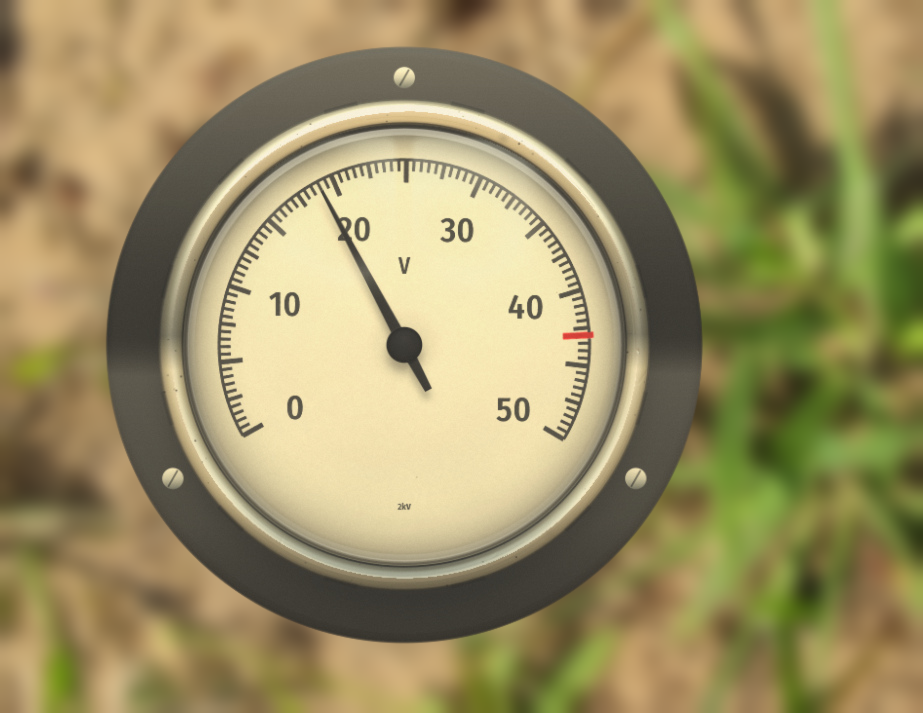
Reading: 19 (V)
